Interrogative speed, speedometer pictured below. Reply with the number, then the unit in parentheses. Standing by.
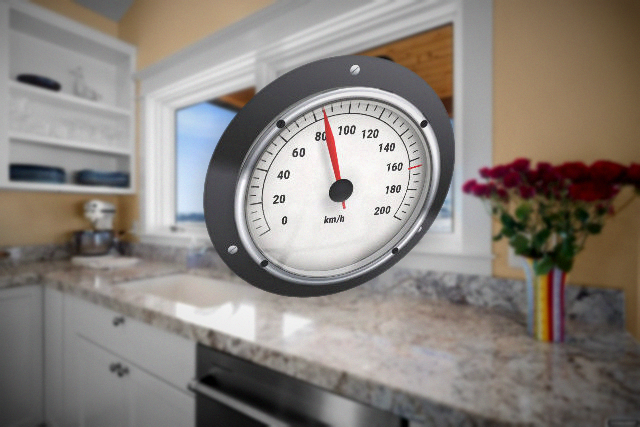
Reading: 85 (km/h)
